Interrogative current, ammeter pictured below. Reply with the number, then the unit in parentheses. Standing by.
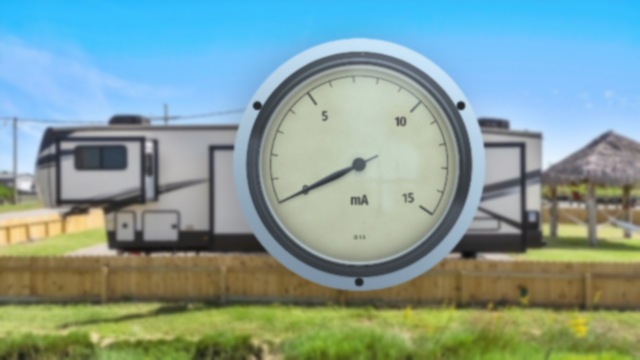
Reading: 0 (mA)
